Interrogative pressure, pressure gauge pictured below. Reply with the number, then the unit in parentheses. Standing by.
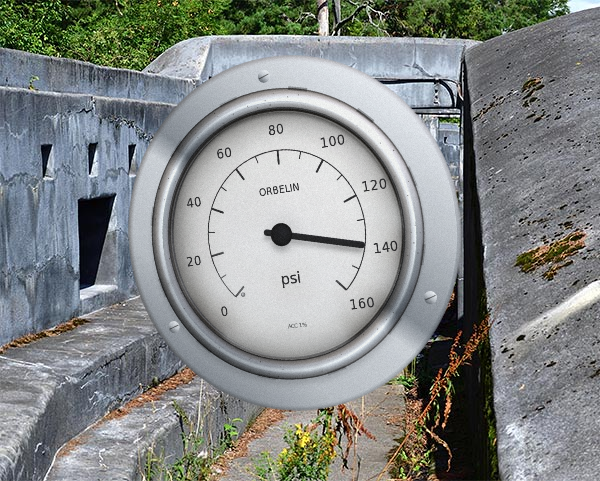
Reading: 140 (psi)
